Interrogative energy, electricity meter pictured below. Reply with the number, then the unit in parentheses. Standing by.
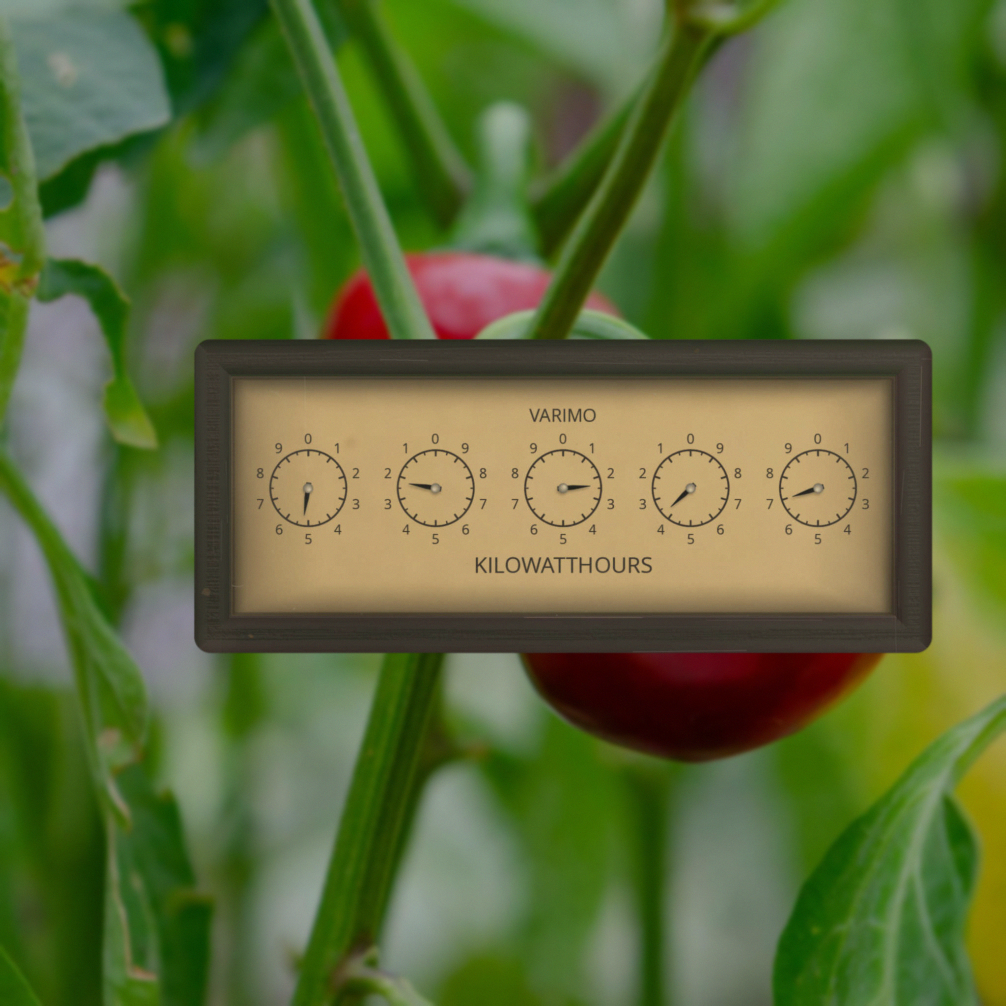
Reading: 52237 (kWh)
